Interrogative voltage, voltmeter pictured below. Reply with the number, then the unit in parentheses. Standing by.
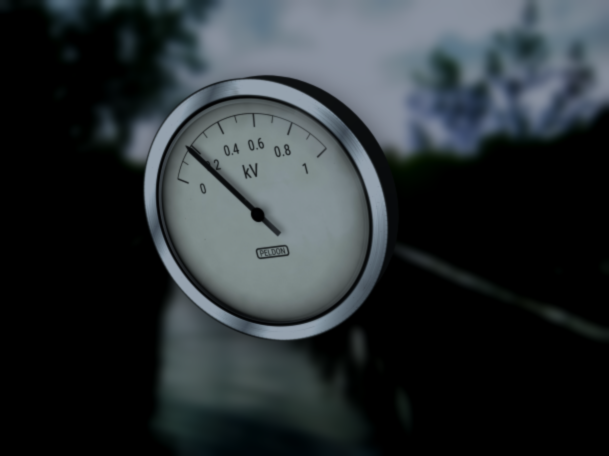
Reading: 0.2 (kV)
